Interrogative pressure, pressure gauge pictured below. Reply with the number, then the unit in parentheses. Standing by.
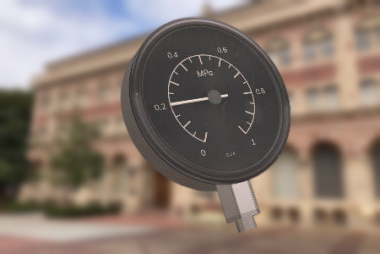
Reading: 0.2 (MPa)
